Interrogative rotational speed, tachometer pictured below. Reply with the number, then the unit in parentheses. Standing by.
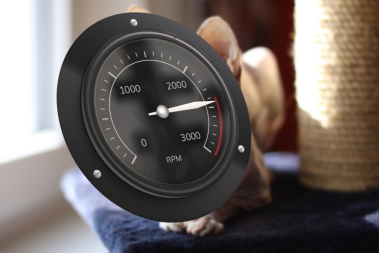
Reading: 2450 (rpm)
